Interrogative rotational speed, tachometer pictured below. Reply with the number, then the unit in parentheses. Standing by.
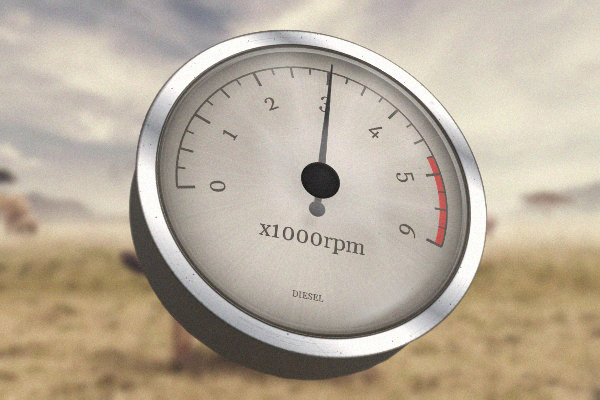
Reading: 3000 (rpm)
